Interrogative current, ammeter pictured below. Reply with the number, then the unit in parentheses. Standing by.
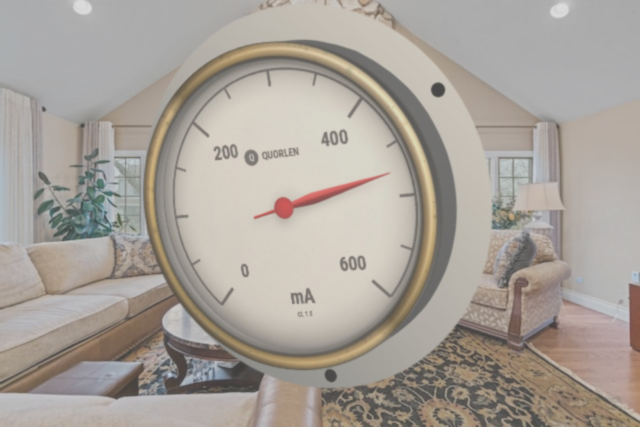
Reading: 475 (mA)
